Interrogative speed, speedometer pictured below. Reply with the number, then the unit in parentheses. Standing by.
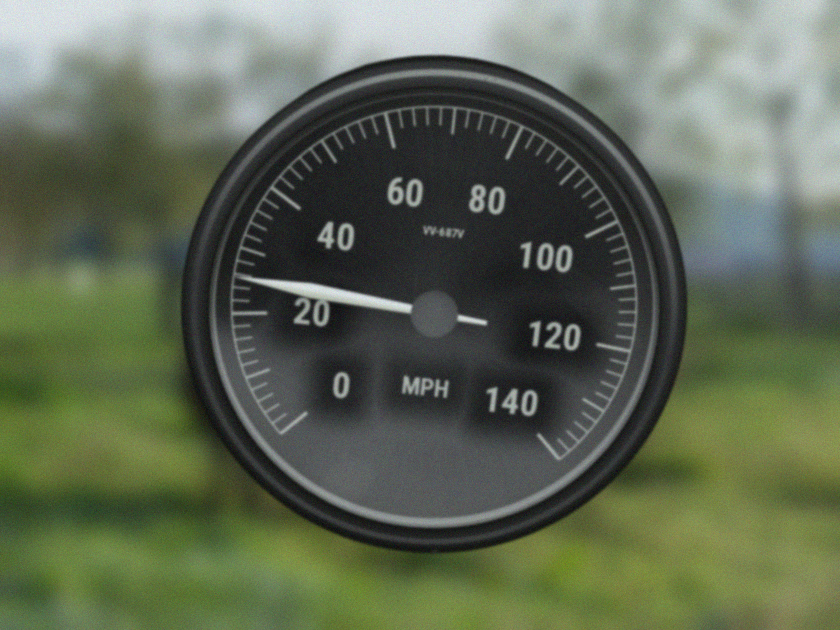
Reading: 26 (mph)
